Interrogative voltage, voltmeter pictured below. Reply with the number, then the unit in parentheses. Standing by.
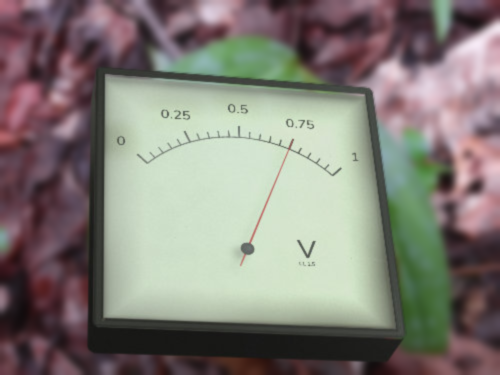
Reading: 0.75 (V)
